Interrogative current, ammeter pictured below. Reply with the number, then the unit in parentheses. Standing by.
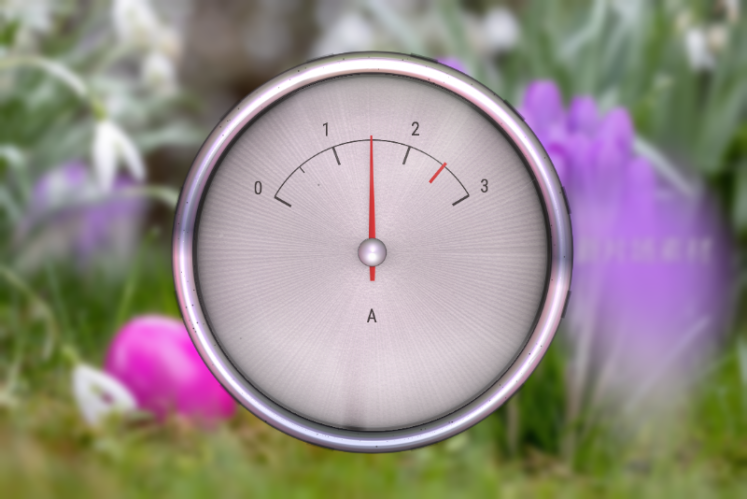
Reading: 1.5 (A)
